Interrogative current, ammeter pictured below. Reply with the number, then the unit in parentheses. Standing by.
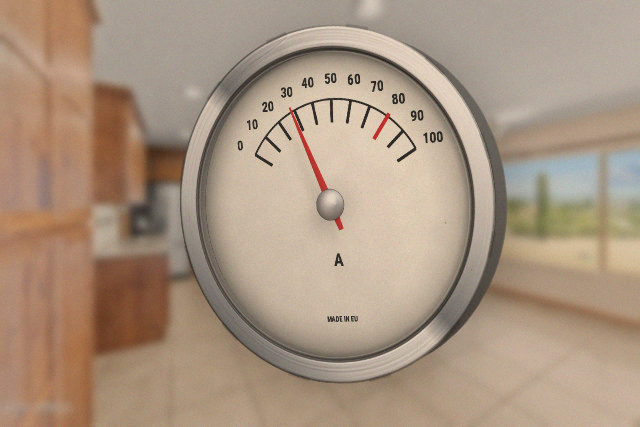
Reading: 30 (A)
